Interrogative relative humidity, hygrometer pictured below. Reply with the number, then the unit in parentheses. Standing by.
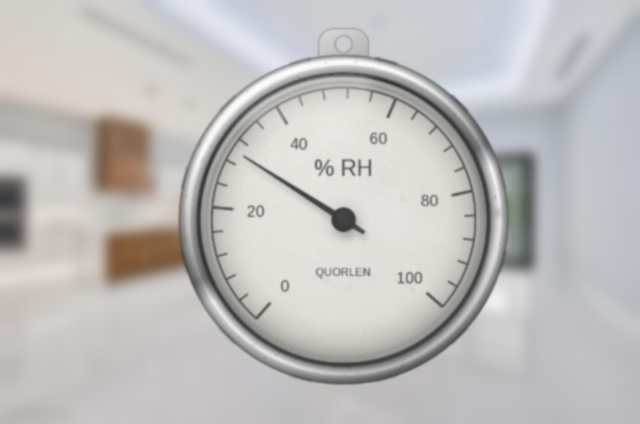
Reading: 30 (%)
